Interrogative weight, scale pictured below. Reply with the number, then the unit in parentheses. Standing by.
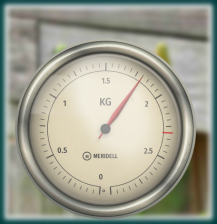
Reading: 1.8 (kg)
